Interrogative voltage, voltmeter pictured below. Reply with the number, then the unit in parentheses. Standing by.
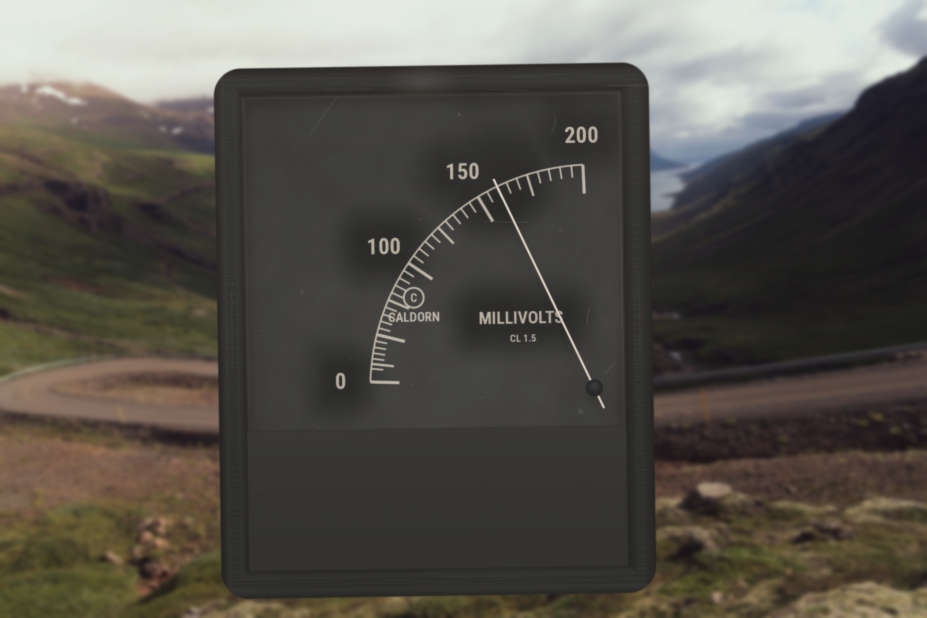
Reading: 160 (mV)
